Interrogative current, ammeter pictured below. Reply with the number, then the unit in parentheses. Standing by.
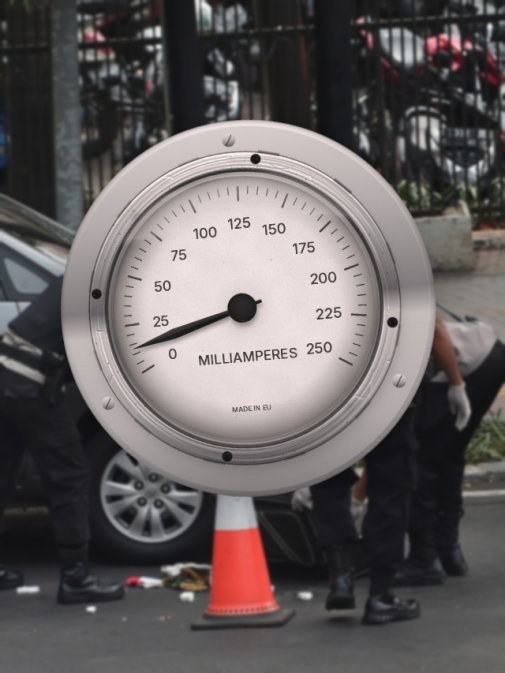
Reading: 12.5 (mA)
